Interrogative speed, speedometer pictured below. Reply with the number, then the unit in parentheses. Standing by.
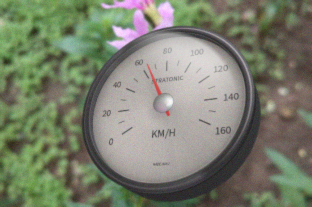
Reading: 65 (km/h)
